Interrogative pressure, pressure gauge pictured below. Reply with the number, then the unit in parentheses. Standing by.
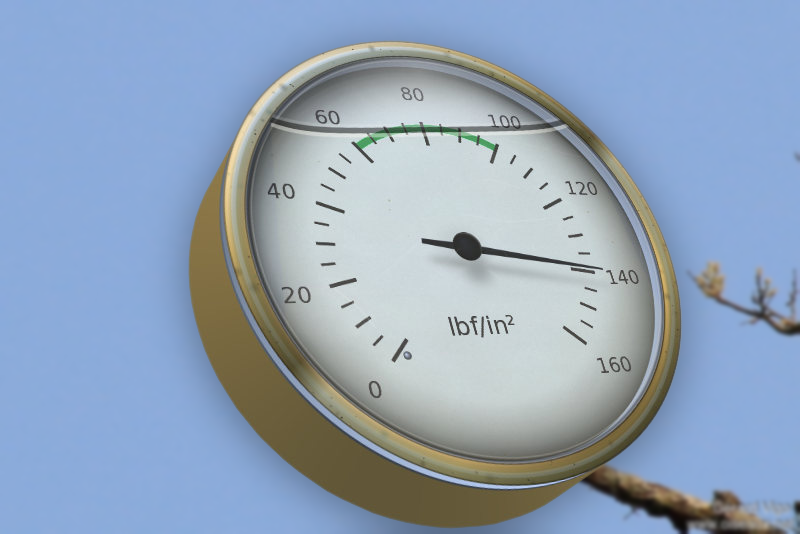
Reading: 140 (psi)
